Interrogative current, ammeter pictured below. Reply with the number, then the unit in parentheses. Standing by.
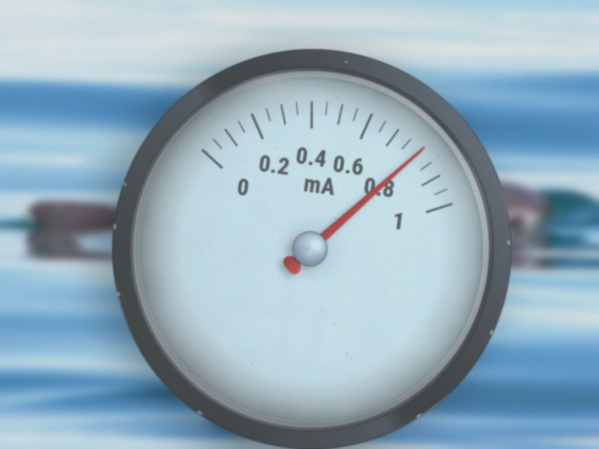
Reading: 0.8 (mA)
